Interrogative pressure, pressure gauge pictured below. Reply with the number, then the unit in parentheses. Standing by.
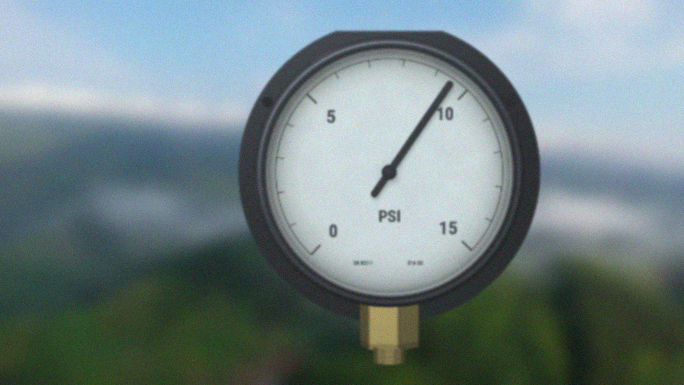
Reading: 9.5 (psi)
